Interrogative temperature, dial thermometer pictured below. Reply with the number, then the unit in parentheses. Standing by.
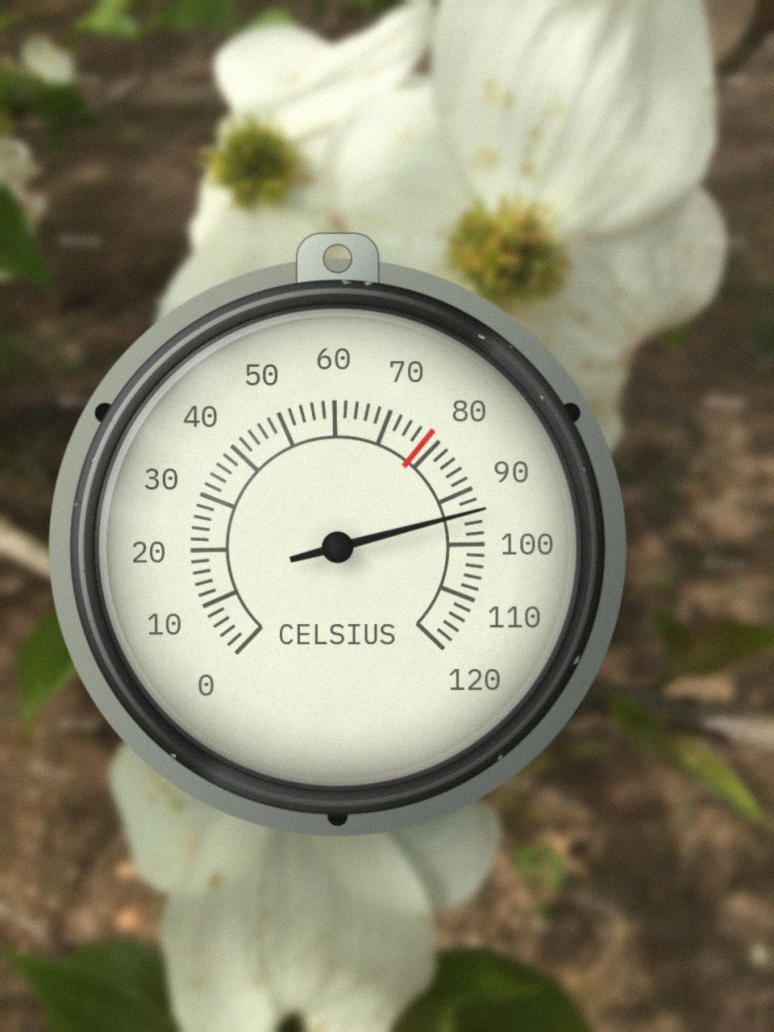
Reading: 94 (°C)
